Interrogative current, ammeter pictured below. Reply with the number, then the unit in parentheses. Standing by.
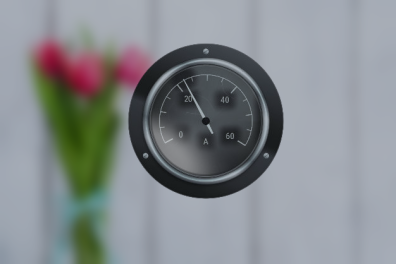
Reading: 22.5 (A)
